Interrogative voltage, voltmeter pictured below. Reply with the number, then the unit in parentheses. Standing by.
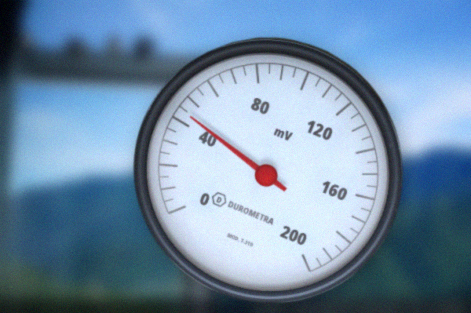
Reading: 45 (mV)
